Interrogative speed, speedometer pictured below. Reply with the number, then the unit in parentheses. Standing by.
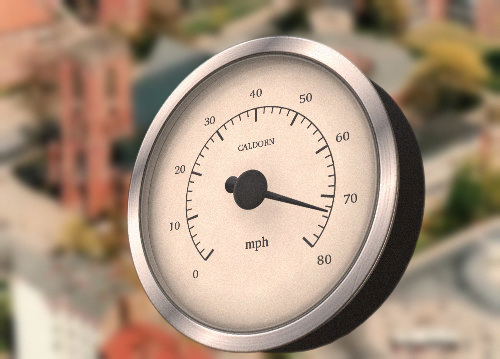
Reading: 73 (mph)
